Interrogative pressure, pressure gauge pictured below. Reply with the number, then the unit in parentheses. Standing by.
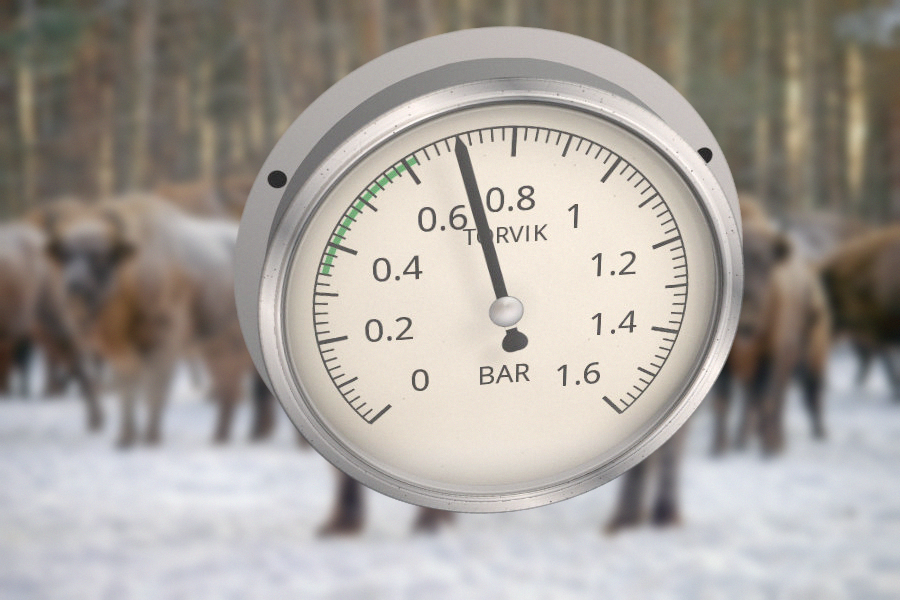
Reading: 0.7 (bar)
